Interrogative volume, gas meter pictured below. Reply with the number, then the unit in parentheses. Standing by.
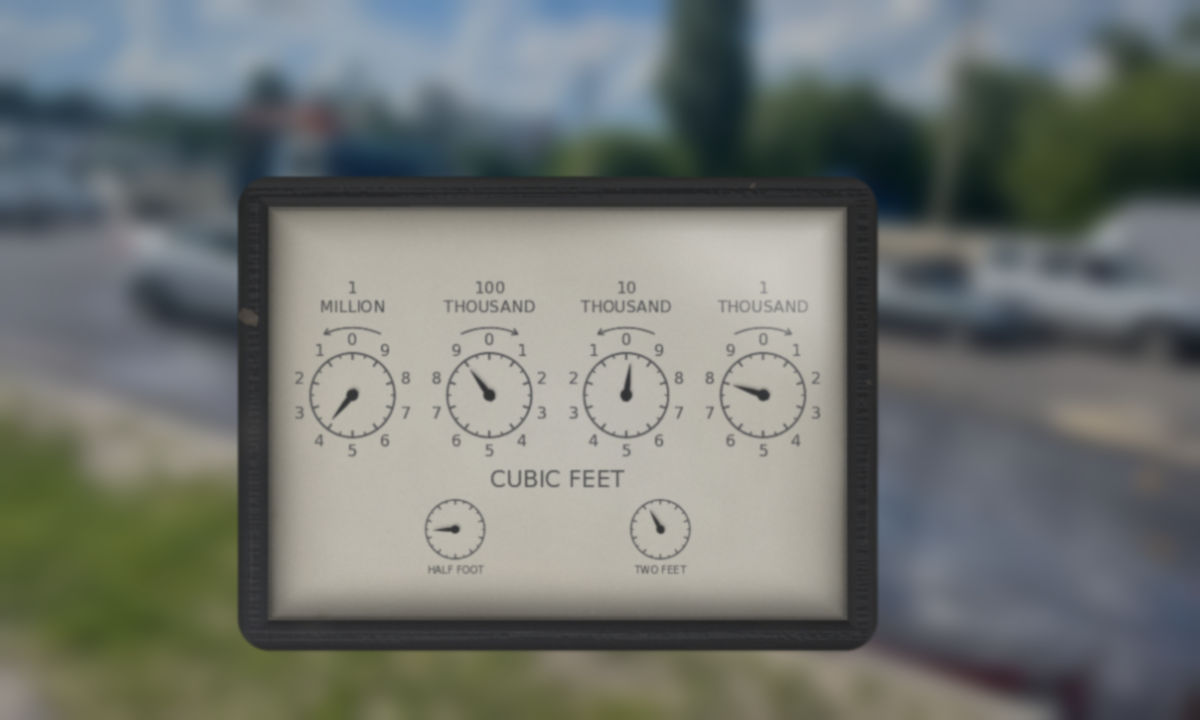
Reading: 389800 (ft³)
